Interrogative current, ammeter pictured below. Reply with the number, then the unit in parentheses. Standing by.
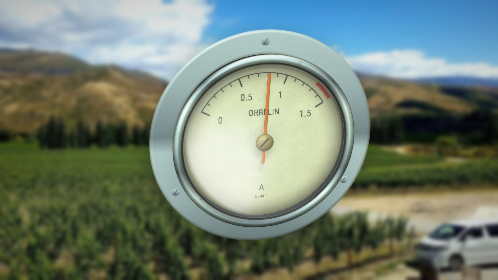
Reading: 0.8 (A)
